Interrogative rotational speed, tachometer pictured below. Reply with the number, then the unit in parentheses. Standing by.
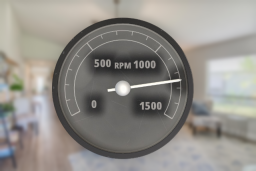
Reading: 1250 (rpm)
